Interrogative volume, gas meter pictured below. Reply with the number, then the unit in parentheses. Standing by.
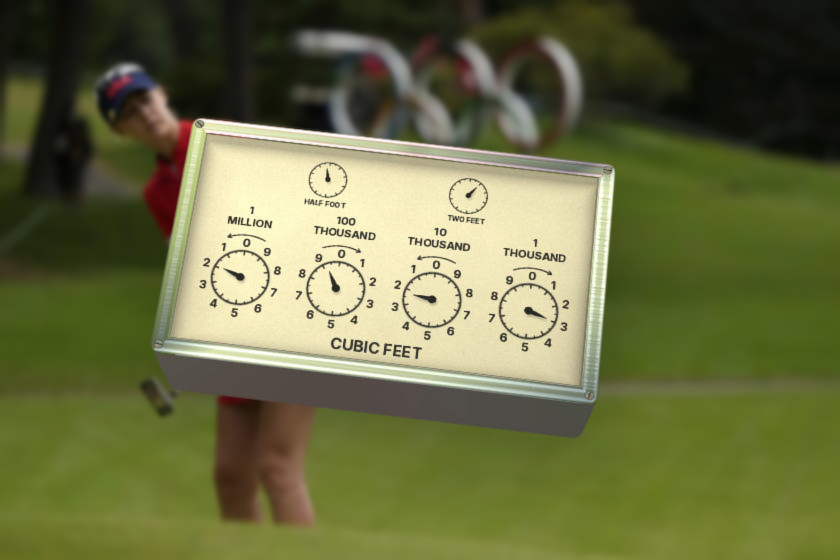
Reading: 192300 (ft³)
